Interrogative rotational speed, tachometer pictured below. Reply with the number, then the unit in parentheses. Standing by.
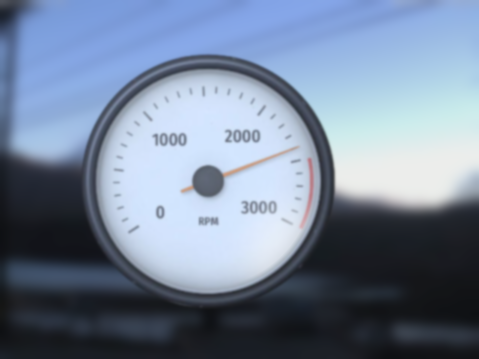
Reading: 2400 (rpm)
